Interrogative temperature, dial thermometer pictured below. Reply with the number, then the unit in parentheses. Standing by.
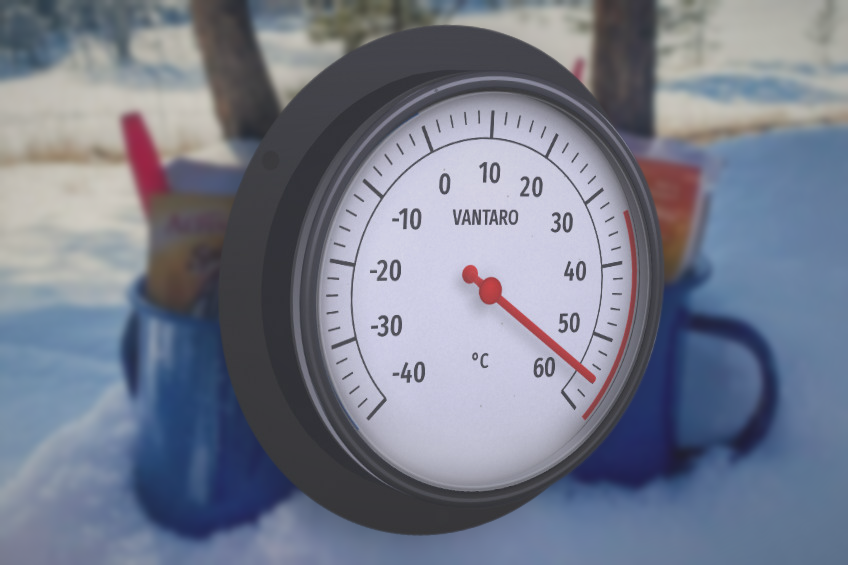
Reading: 56 (°C)
